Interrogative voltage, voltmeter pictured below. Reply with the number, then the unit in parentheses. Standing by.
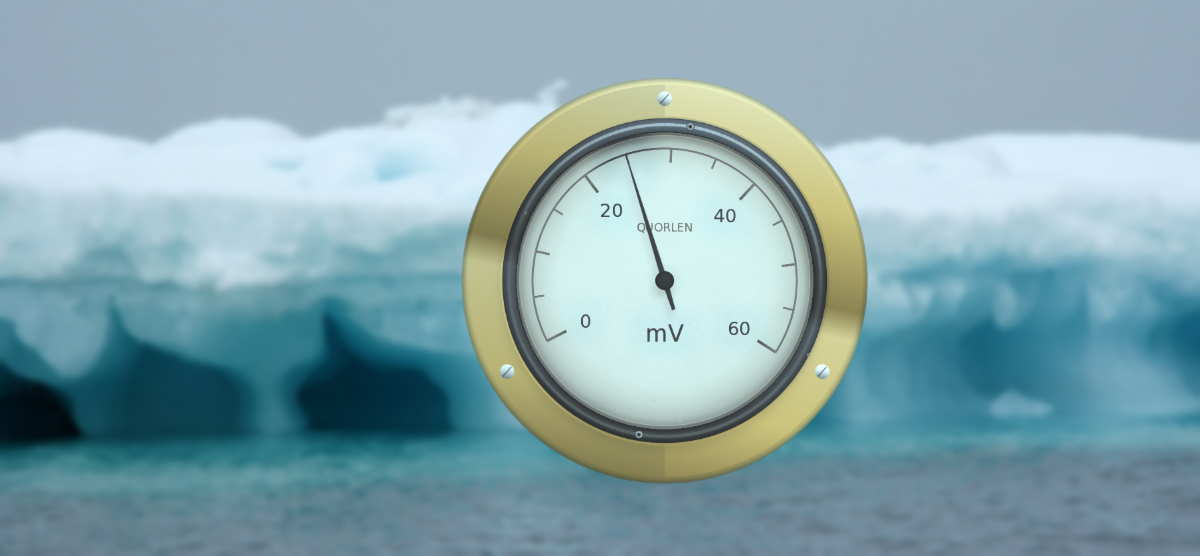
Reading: 25 (mV)
